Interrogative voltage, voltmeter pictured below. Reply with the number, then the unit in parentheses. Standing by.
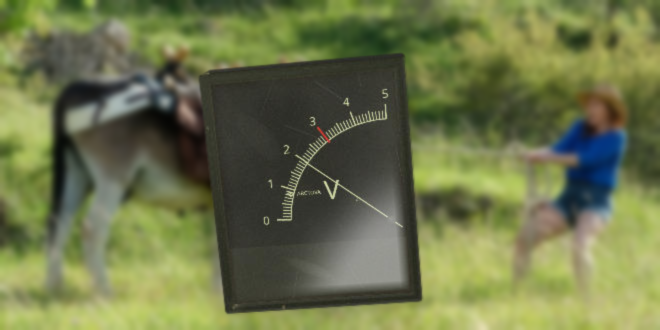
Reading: 2 (V)
